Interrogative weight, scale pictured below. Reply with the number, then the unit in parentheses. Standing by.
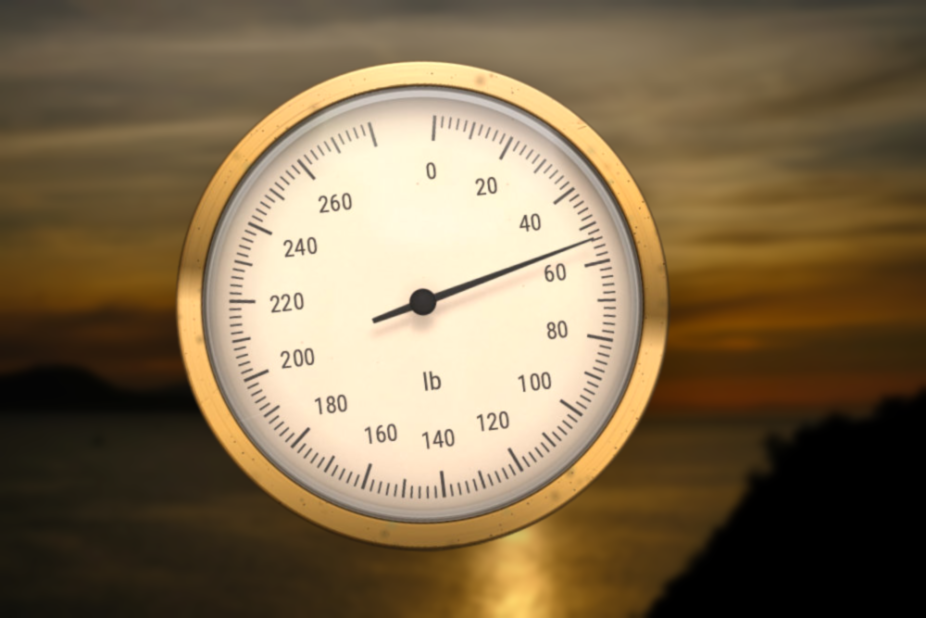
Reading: 54 (lb)
